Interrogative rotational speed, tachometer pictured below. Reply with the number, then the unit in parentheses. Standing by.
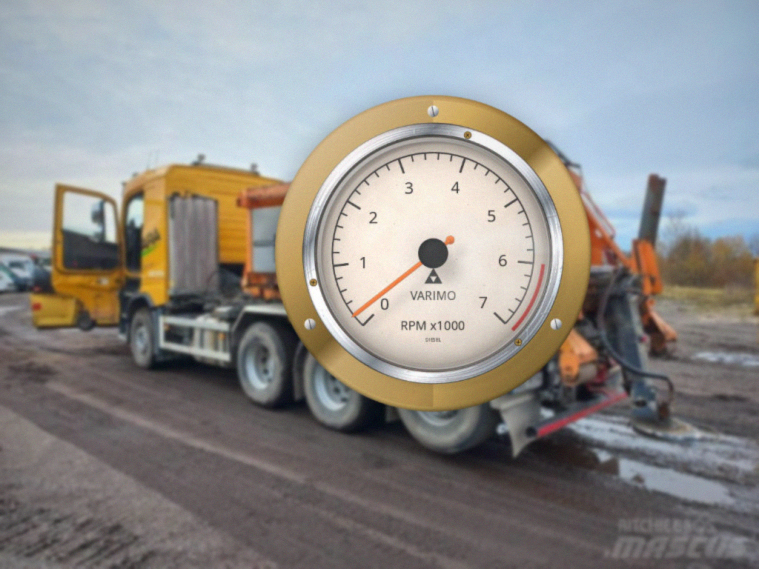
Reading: 200 (rpm)
